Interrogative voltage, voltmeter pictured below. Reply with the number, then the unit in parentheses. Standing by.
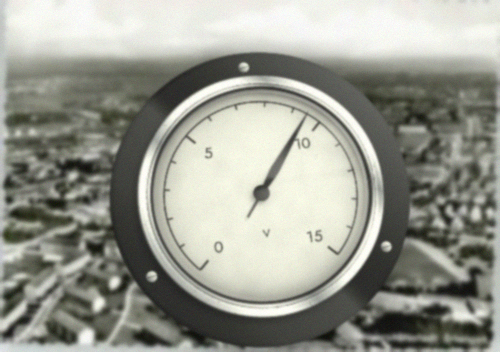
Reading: 9.5 (V)
